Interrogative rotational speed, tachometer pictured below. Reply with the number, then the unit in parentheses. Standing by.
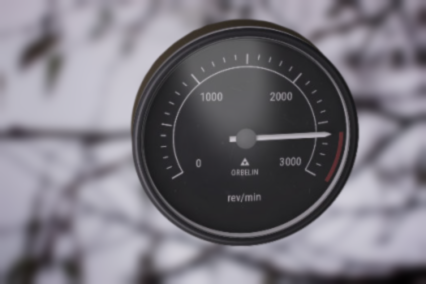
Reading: 2600 (rpm)
